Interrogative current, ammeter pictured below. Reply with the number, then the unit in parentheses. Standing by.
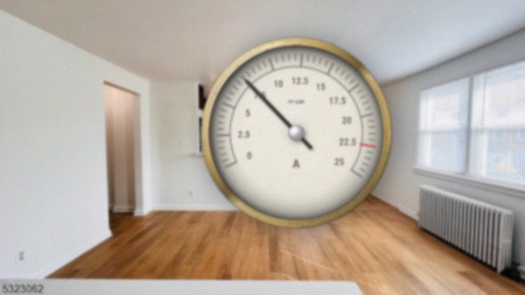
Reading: 7.5 (A)
